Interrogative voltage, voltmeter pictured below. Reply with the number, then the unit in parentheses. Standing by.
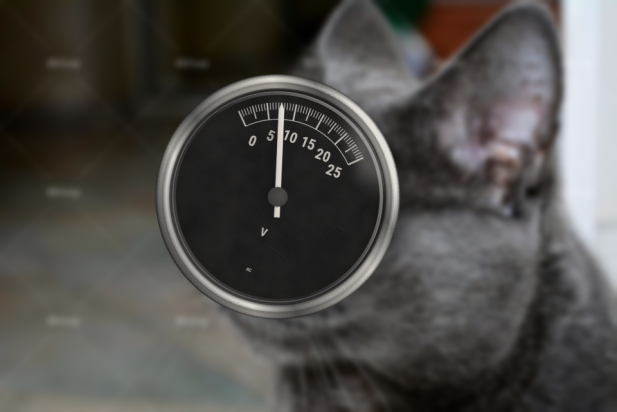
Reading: 7.5 (V)
